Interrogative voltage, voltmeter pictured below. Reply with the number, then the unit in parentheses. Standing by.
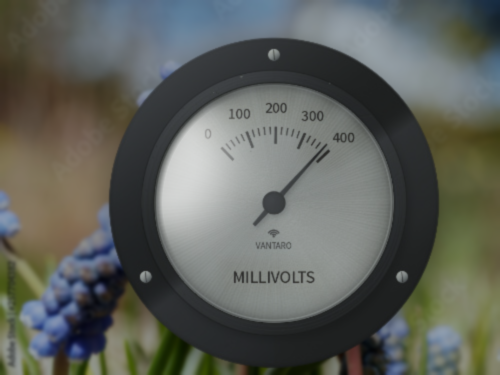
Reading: 380 (mV)
